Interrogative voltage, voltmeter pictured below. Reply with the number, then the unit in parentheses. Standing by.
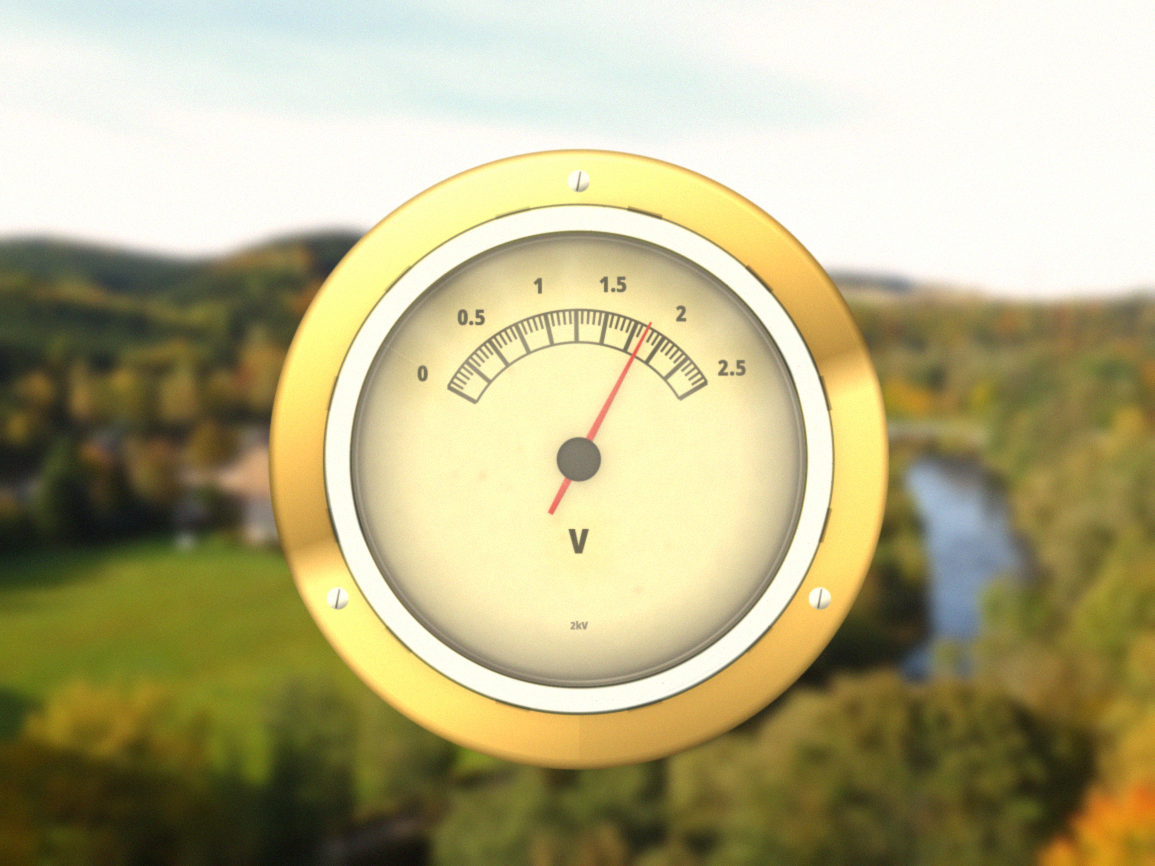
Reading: 1.85 (V)
